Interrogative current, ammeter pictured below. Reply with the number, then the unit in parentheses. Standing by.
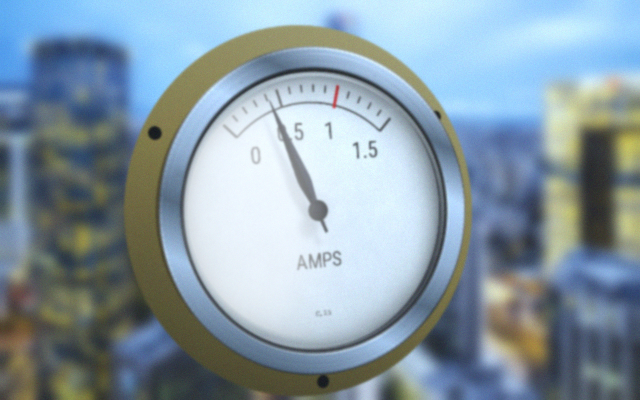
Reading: 0.4 (A)
